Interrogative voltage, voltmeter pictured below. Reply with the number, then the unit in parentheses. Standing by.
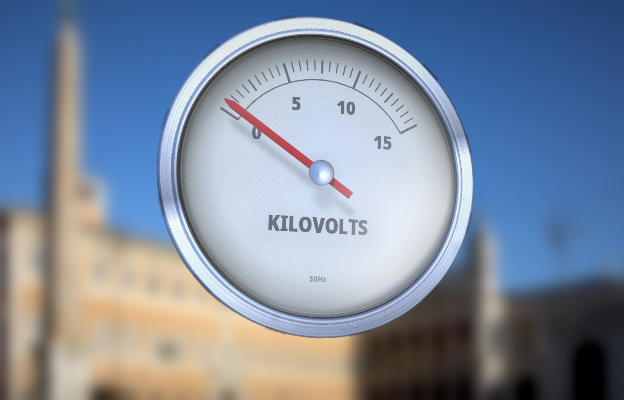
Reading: 0.5 (kV)
